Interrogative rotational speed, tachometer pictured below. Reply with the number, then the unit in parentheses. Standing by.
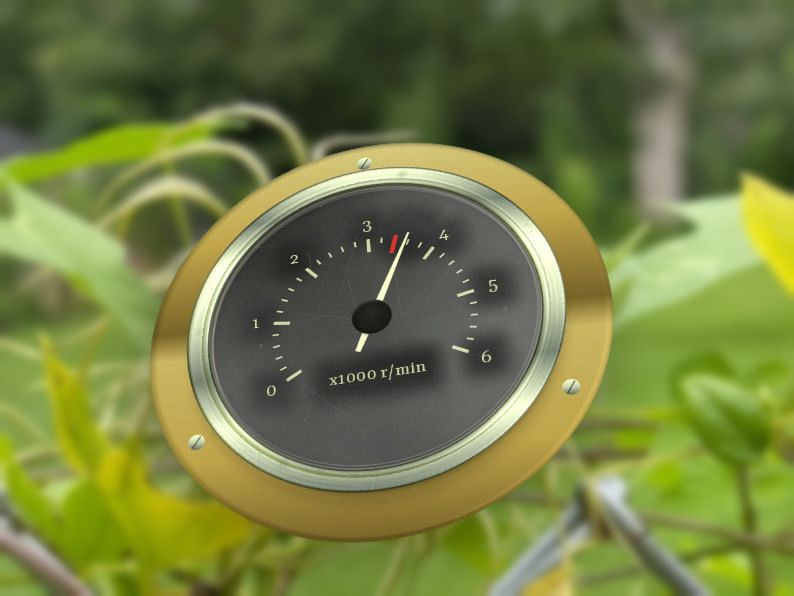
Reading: 3600 (rpm)
